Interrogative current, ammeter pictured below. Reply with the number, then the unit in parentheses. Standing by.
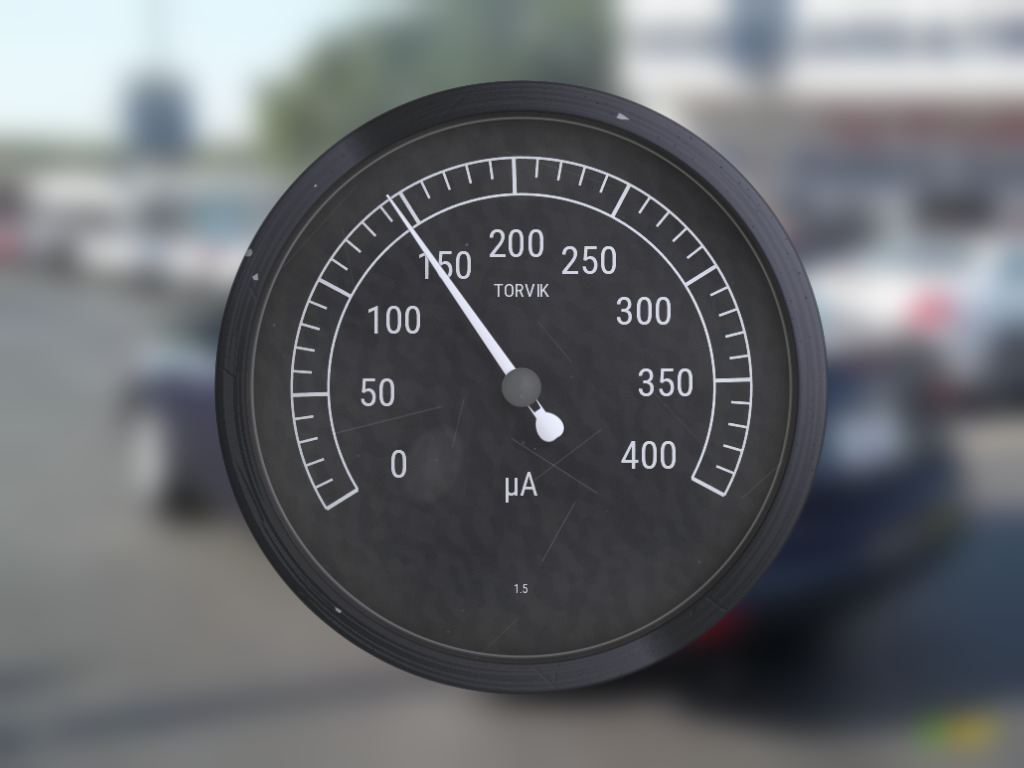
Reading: 145 (µA)
